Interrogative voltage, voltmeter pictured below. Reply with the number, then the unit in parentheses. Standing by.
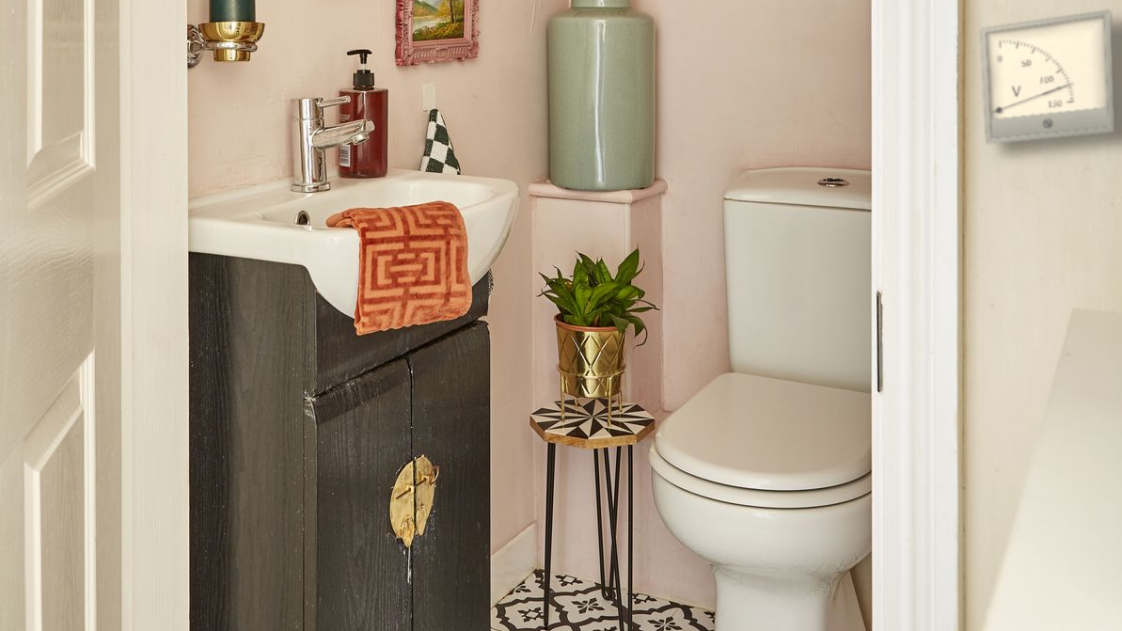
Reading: 125 (V)
